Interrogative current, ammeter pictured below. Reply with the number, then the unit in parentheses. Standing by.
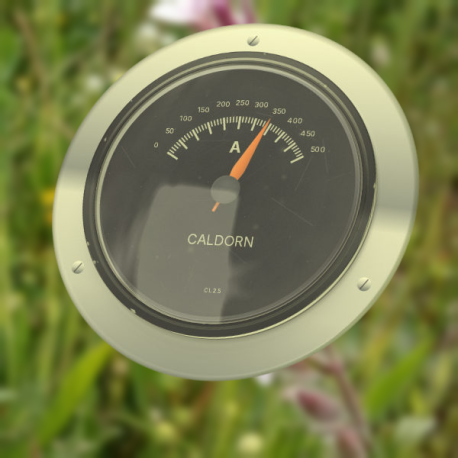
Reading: 350 (A)
